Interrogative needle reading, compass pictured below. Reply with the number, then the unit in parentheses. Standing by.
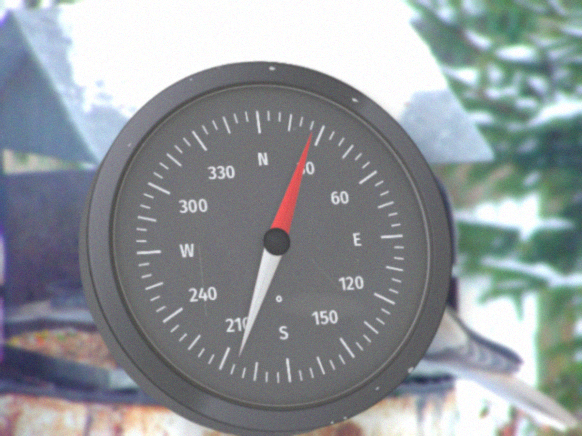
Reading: 25 (°)
